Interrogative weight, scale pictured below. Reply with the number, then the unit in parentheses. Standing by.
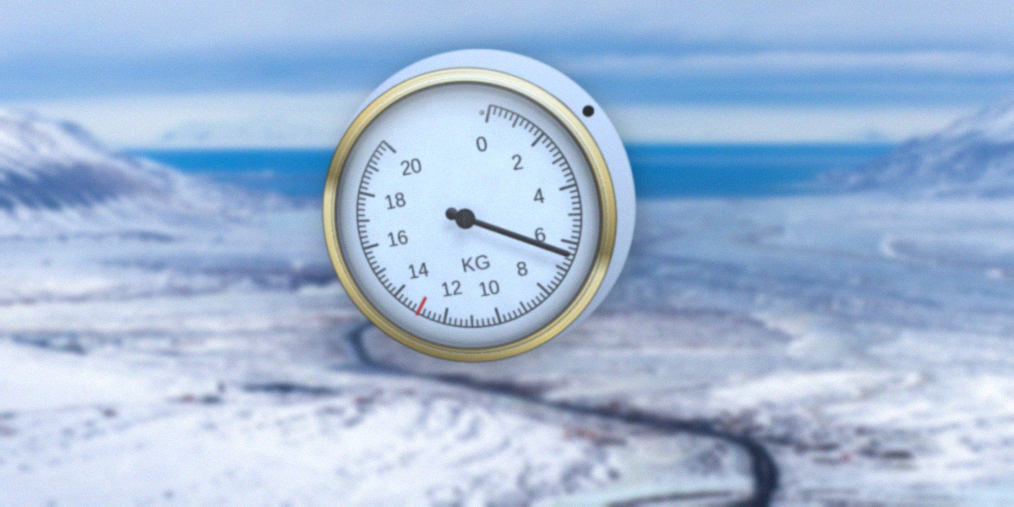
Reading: 6.4 (kg)
